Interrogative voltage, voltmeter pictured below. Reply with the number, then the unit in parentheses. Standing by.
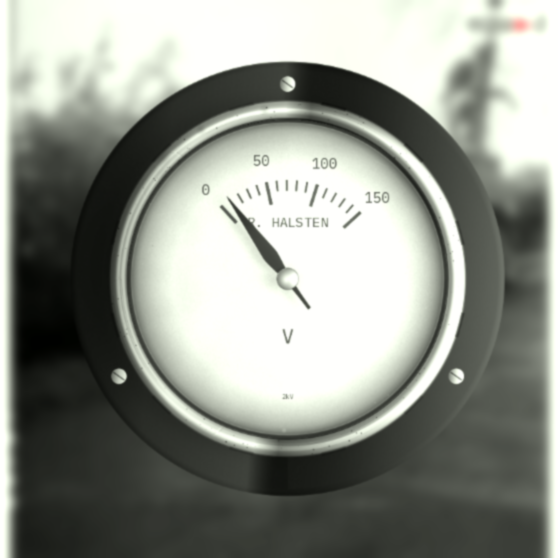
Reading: 10 (V)
